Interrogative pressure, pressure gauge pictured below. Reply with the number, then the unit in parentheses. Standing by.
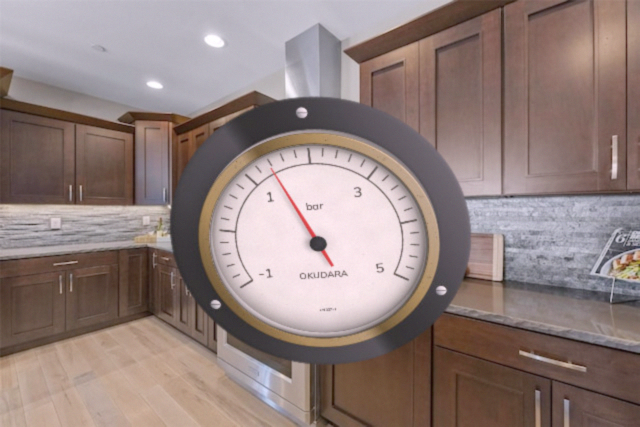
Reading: 1.4 (bar)
